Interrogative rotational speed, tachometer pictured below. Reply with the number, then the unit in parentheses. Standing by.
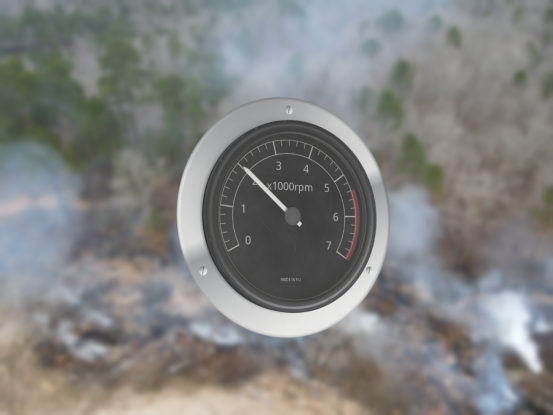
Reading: 2000 (rpm)
